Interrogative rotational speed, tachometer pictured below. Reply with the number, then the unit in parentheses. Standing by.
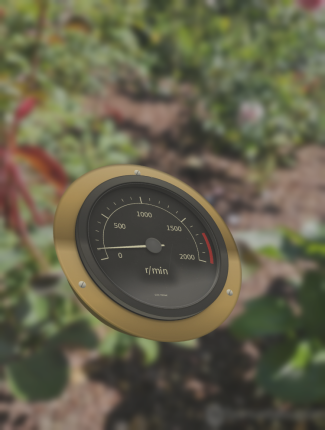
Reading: 100 (rpm)
